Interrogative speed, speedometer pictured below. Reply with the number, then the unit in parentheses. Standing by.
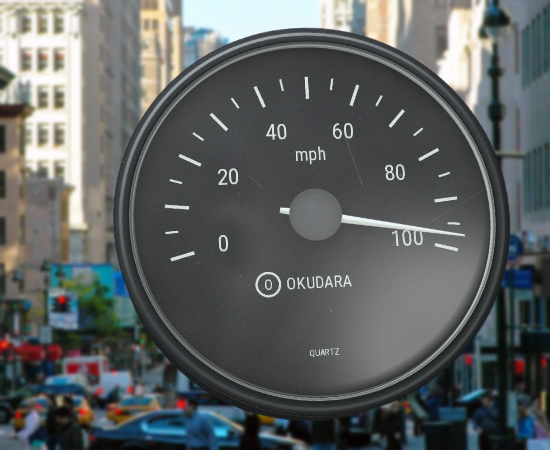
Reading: 97.5 (mph)
